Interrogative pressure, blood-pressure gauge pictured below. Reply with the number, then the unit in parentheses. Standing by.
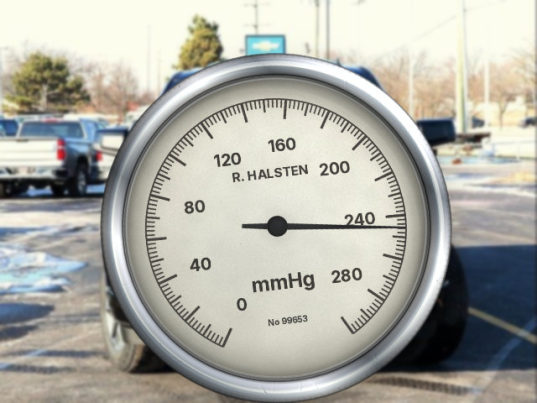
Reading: 246 (mmHg)
